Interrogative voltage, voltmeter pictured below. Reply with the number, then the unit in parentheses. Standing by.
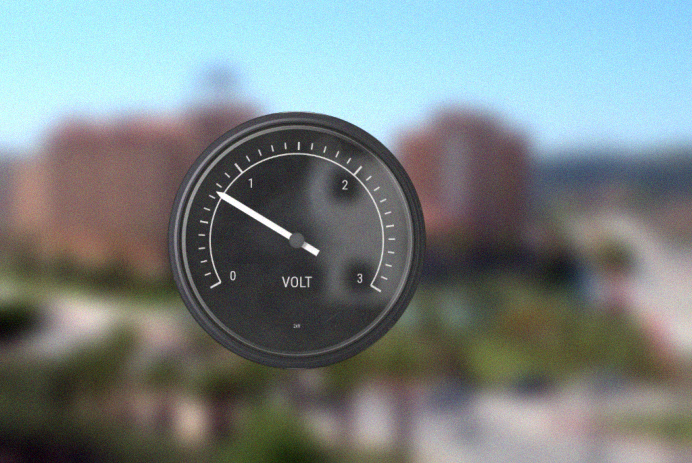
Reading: 0.75 (V)
